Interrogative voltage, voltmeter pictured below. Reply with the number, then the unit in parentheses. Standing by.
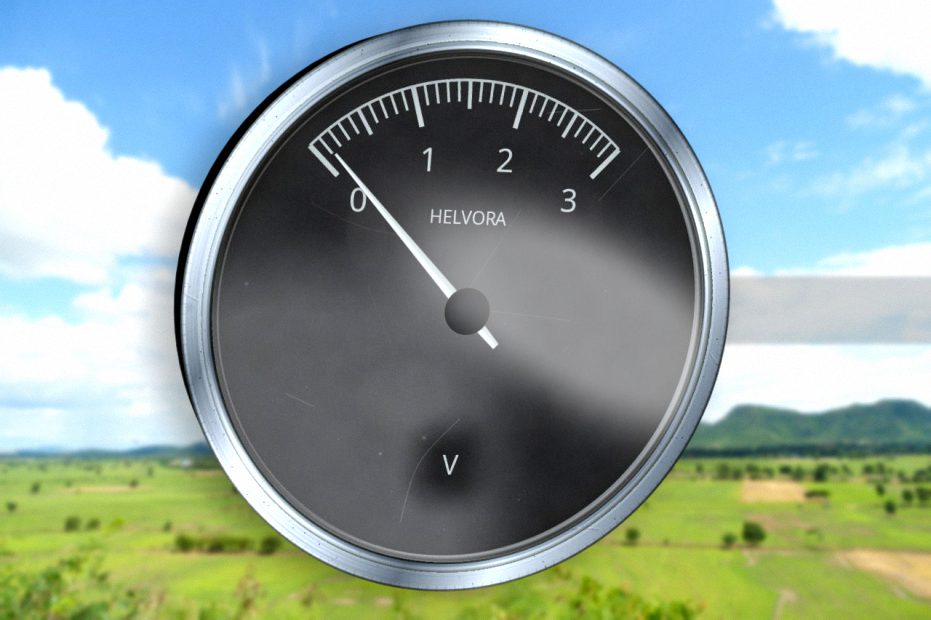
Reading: 0.1 (V)
